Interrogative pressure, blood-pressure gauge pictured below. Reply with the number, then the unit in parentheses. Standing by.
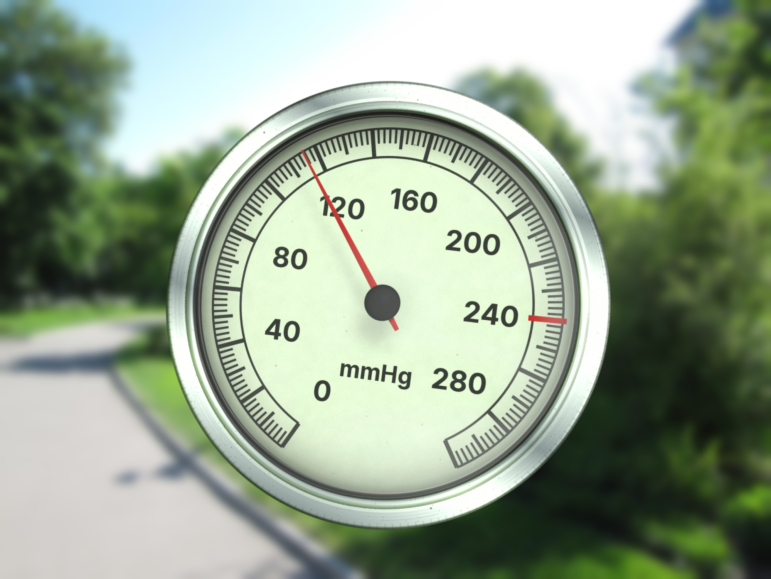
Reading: 116 (mmHg)
